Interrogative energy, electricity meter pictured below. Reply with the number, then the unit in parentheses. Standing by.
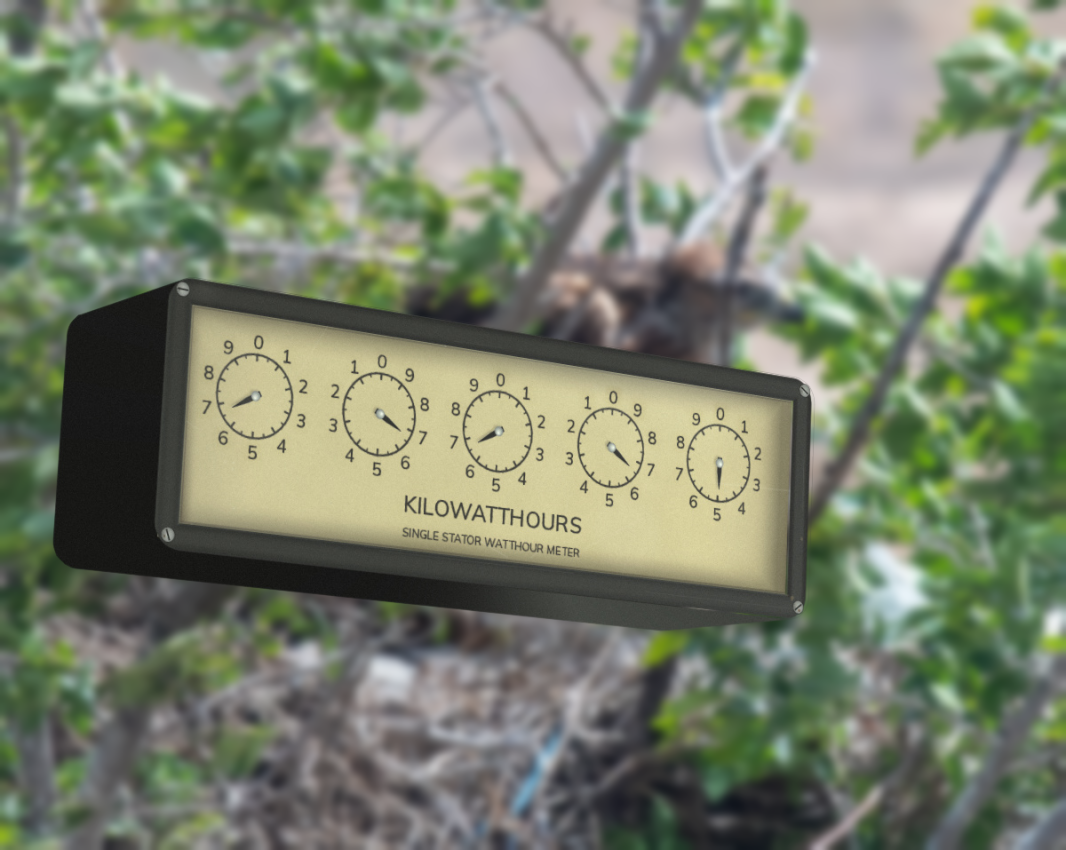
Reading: 66665 (kWh)
